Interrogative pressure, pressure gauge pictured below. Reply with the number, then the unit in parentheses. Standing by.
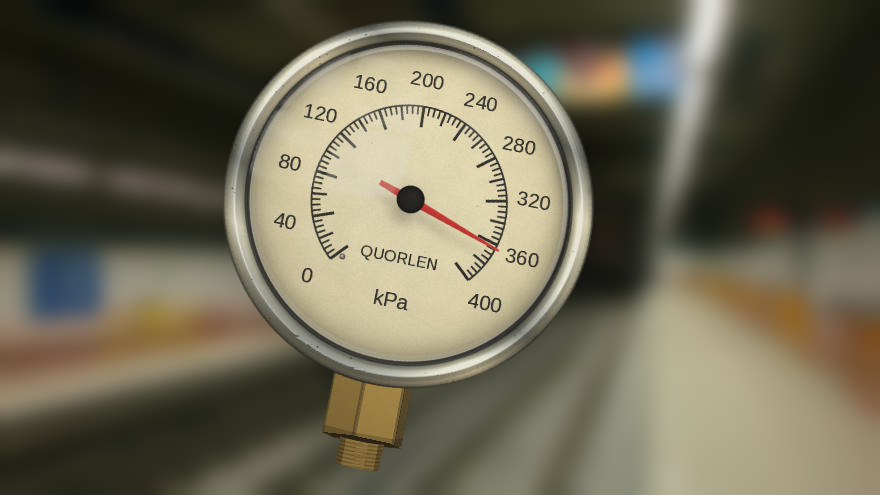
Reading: 365 (kPa)
